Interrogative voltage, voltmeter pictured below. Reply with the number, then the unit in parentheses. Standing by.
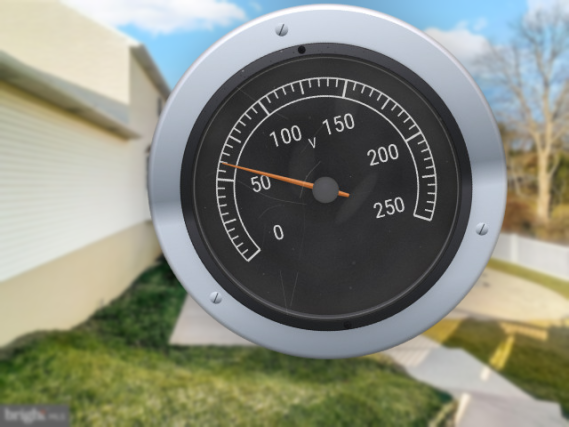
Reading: 60 (V)
